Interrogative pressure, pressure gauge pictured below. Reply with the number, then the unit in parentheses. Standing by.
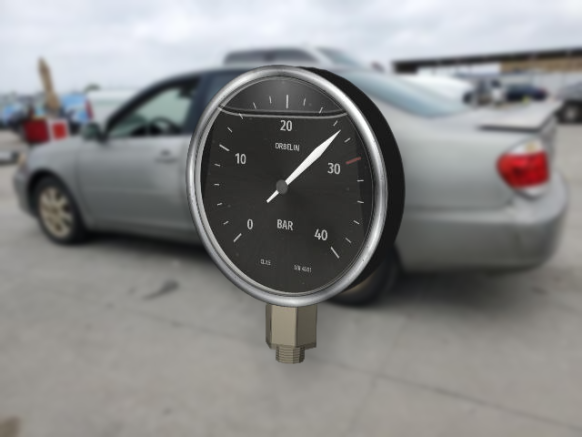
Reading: 27 (bar)
